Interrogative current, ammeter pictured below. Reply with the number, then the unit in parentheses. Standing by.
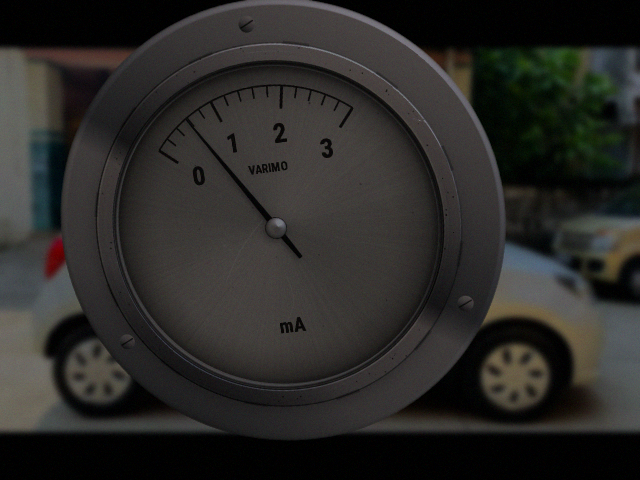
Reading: 0.6 (mA)
